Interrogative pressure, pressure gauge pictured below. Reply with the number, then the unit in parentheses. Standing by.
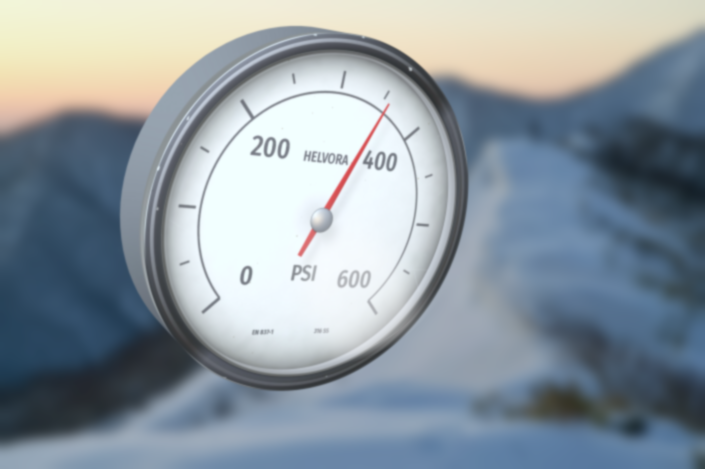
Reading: 350 (psi)
